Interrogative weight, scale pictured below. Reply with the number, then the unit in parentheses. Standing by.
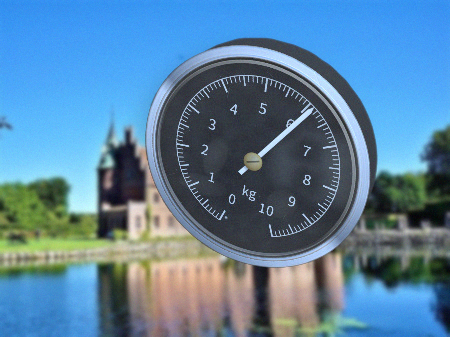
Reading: 6.1 (kg)
